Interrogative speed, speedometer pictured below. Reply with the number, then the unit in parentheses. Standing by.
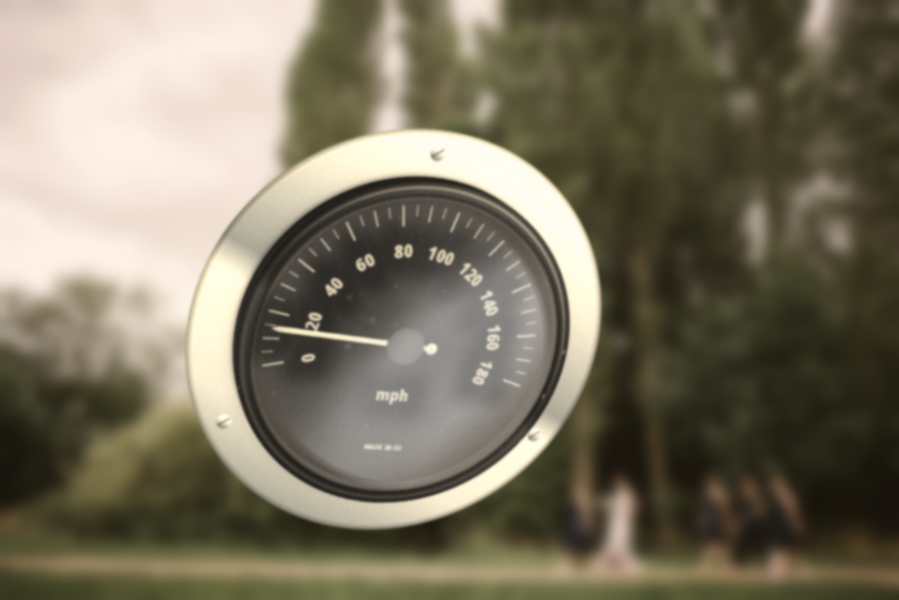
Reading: 15 (mph)
